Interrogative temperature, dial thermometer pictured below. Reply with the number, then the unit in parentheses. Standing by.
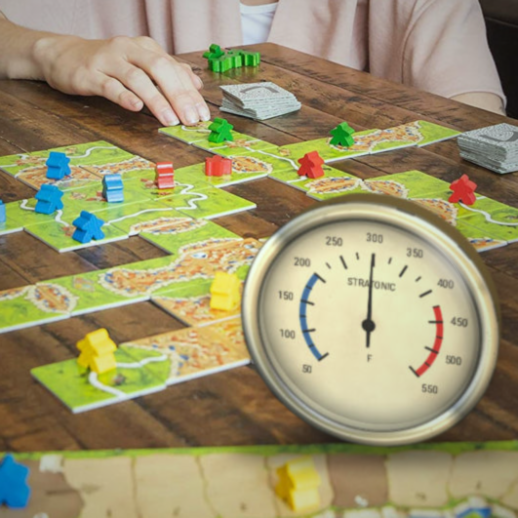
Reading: 300 (°F)
